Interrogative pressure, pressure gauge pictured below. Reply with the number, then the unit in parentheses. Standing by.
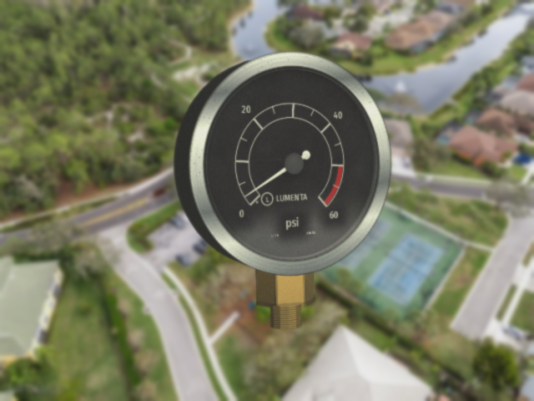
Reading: 2.5 (psi)
